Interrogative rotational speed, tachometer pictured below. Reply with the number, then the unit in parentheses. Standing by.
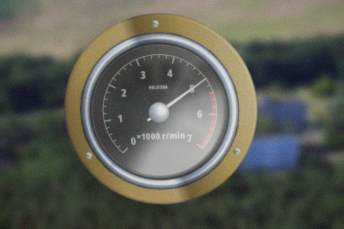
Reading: 5000 (rpm)
